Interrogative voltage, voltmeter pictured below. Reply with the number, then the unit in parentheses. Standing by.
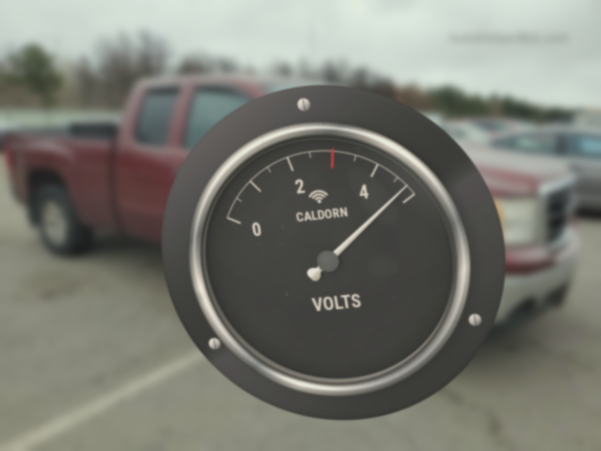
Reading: 4.75 (V)
